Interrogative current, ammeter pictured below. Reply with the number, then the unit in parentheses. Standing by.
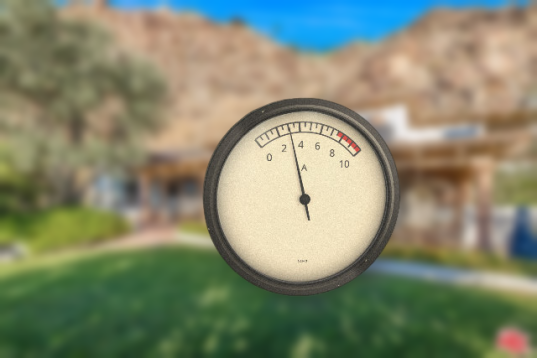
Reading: 3 (A)
